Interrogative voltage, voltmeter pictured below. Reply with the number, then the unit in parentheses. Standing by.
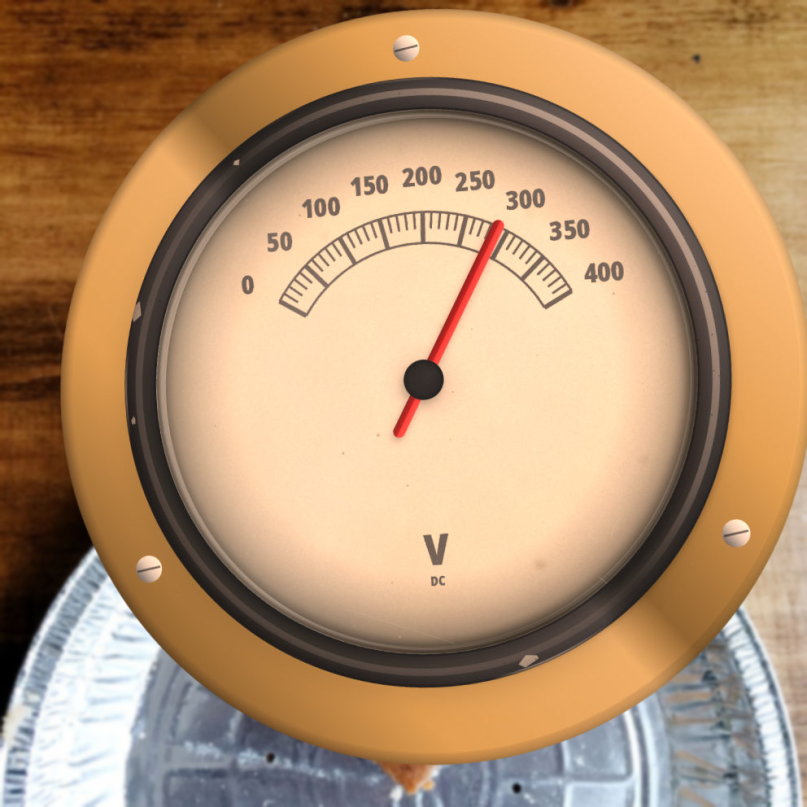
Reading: 290 (V)
